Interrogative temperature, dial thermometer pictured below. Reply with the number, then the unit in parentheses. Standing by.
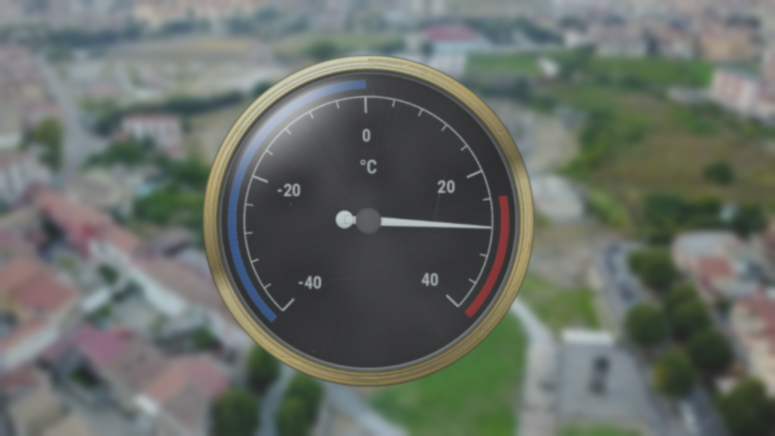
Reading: 28 (°C)
